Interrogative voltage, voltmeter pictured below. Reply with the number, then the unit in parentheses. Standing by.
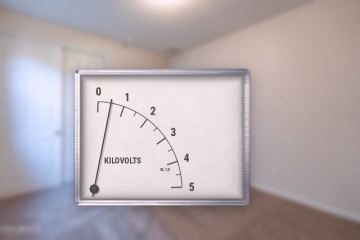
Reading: 0.5 (kV)
